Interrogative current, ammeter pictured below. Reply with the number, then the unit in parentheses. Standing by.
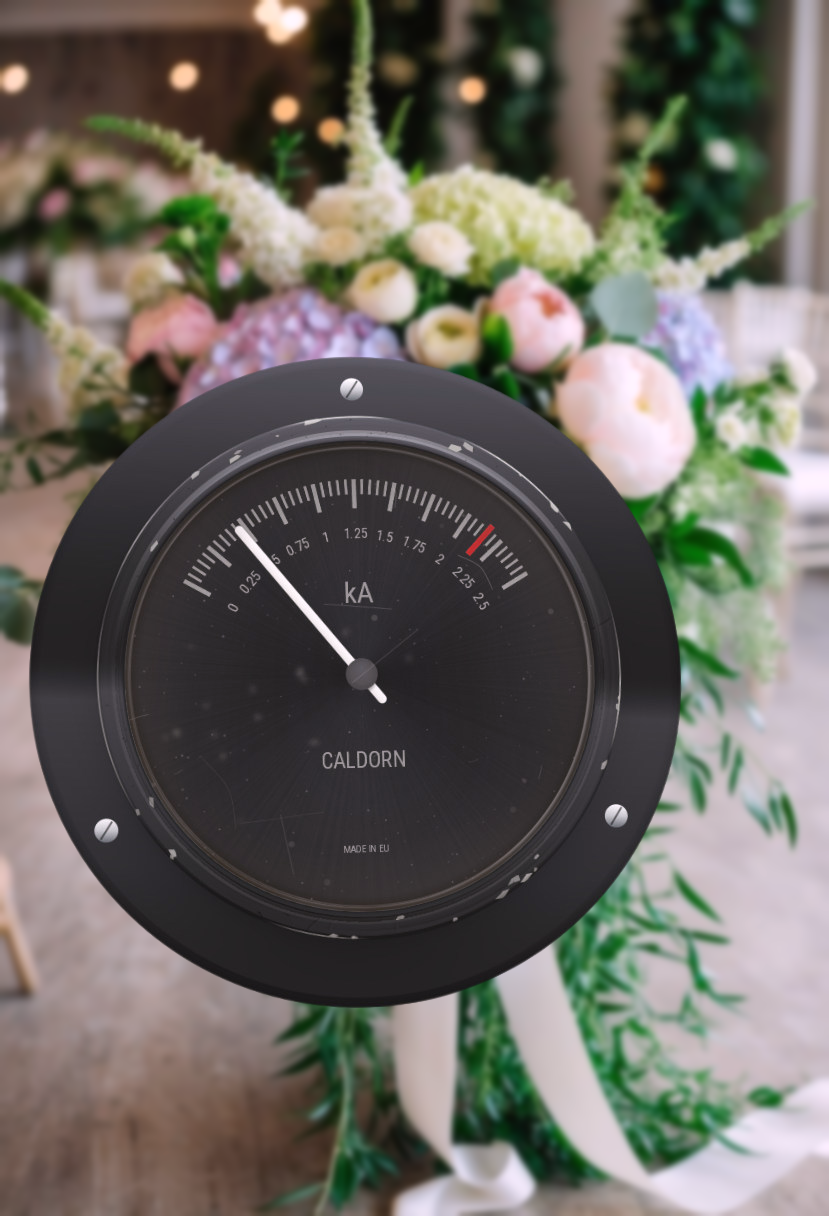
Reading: 0.45 (kA)
